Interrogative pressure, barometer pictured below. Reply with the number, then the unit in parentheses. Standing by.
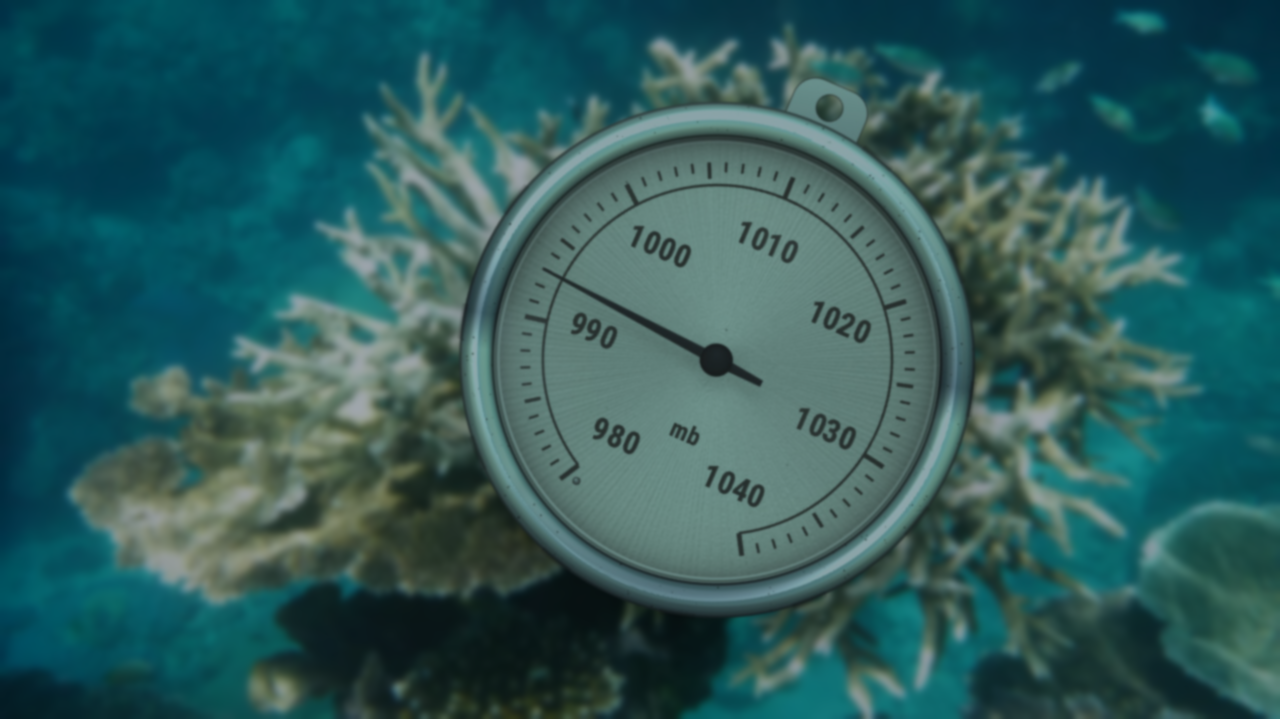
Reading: 993 (mbar)
